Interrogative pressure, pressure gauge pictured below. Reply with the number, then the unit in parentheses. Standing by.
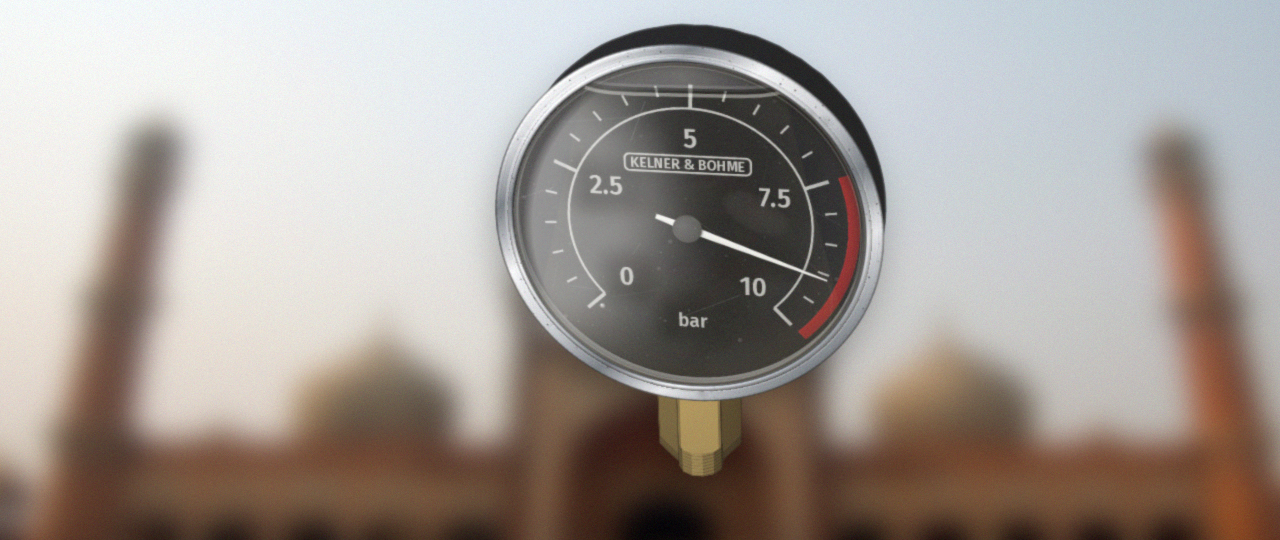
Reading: 9 (bar)
